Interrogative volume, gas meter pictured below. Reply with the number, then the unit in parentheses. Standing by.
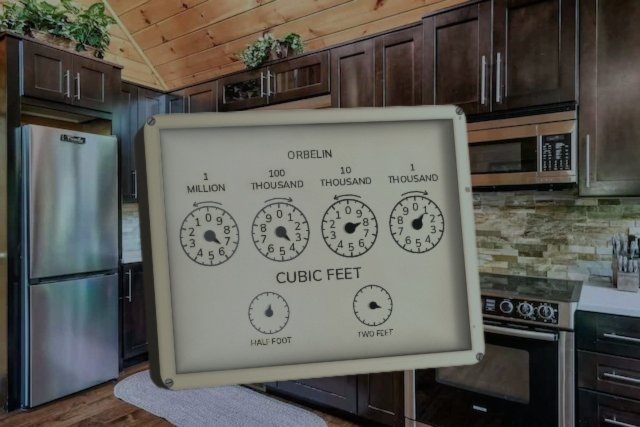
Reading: 638100 (ft³)
